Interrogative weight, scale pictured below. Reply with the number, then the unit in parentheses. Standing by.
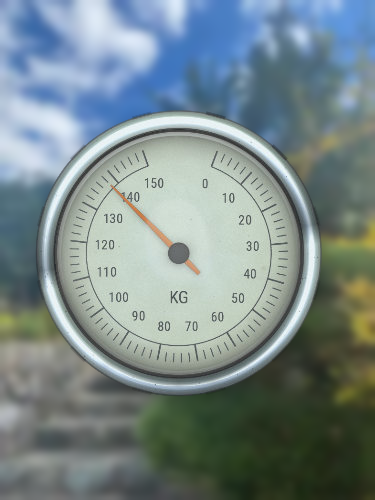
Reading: 138 (kg)
